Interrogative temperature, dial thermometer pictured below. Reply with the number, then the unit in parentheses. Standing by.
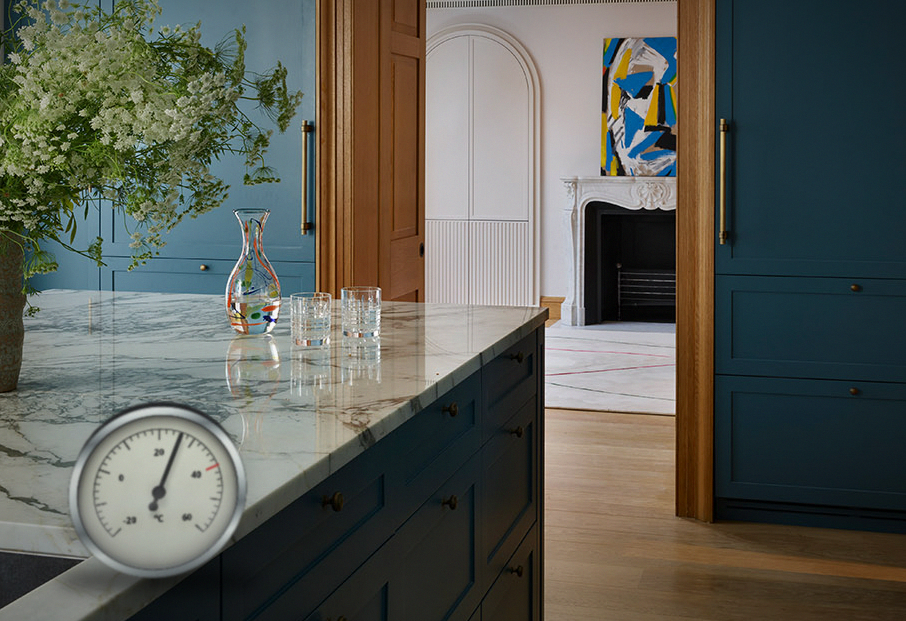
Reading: 26 (°C)
